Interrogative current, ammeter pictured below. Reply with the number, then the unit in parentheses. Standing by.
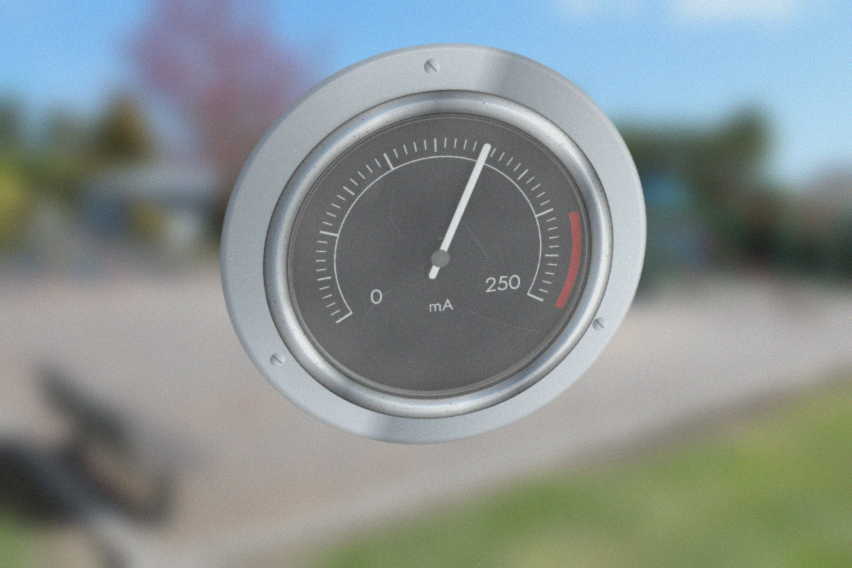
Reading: 150 (mA)
